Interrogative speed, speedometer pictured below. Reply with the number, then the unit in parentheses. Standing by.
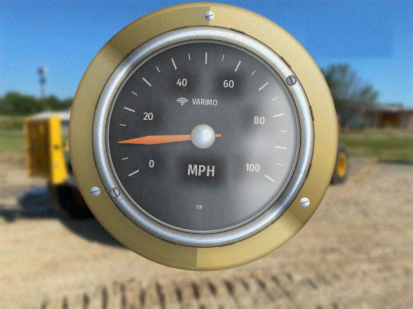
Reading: 10 (mph)
